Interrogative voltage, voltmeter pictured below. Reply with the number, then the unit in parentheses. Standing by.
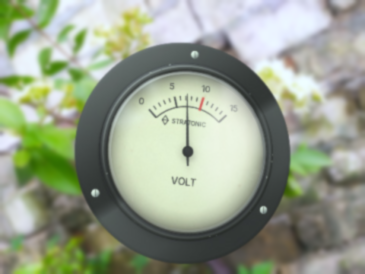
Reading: 7 (V)
